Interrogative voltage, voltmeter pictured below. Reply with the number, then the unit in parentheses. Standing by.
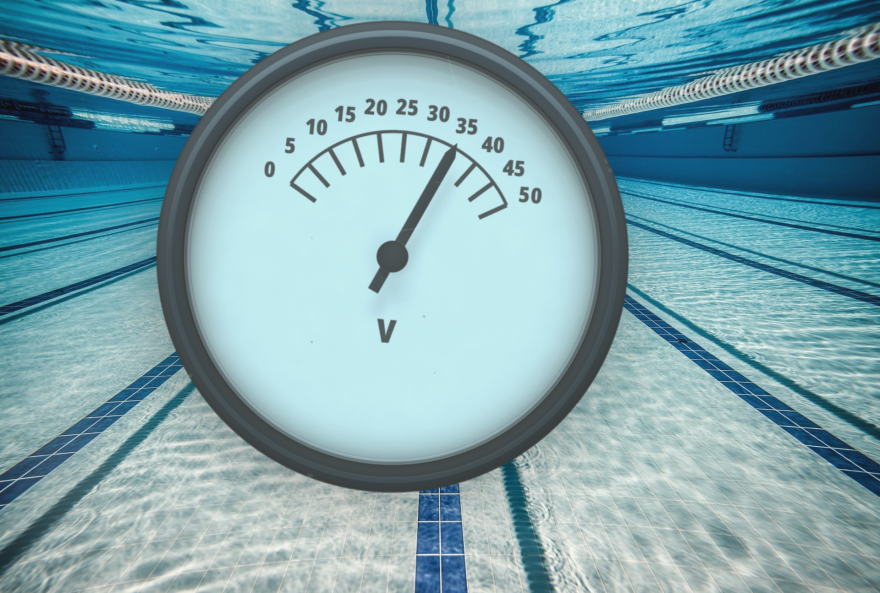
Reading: 35 (V)
